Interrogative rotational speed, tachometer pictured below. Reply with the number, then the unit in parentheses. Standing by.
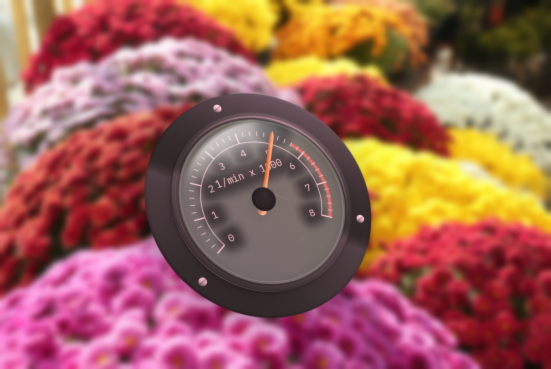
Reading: 5000 (rpm)
